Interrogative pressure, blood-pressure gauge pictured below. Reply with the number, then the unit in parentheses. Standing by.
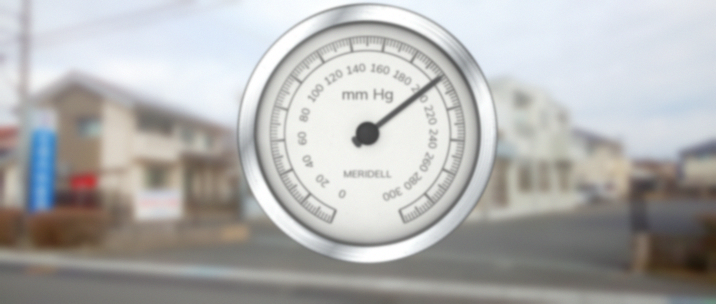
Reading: 200 (mmHg)
